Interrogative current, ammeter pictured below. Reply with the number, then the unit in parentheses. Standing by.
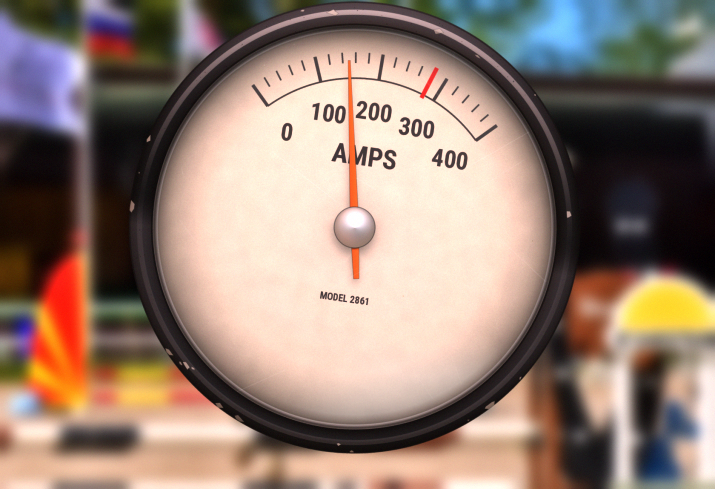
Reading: 150 (A)
